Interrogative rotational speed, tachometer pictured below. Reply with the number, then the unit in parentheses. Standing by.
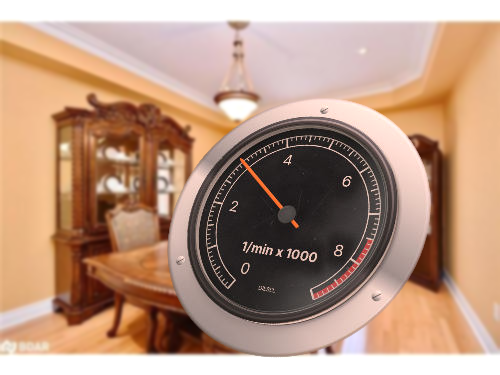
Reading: 3000 (rpm)
